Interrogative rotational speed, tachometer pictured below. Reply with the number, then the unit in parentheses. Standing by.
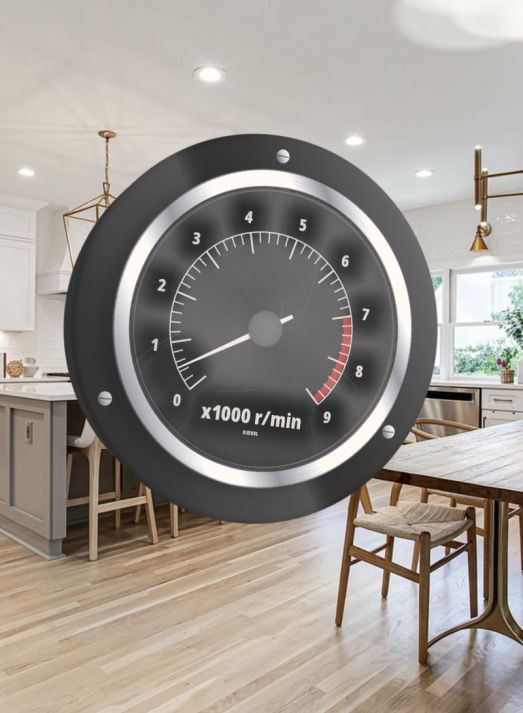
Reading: 500 (rpm)
